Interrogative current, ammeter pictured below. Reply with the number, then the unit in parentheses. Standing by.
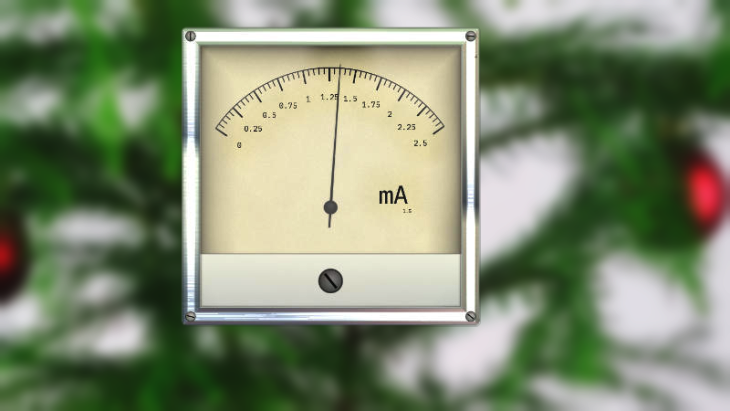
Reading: 1.35 (mA)
